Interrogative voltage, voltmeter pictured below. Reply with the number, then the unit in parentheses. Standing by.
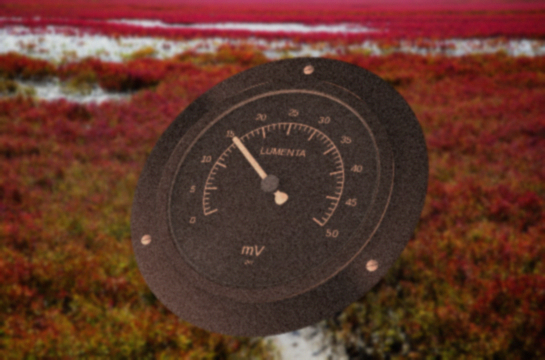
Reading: 15 (mV)
